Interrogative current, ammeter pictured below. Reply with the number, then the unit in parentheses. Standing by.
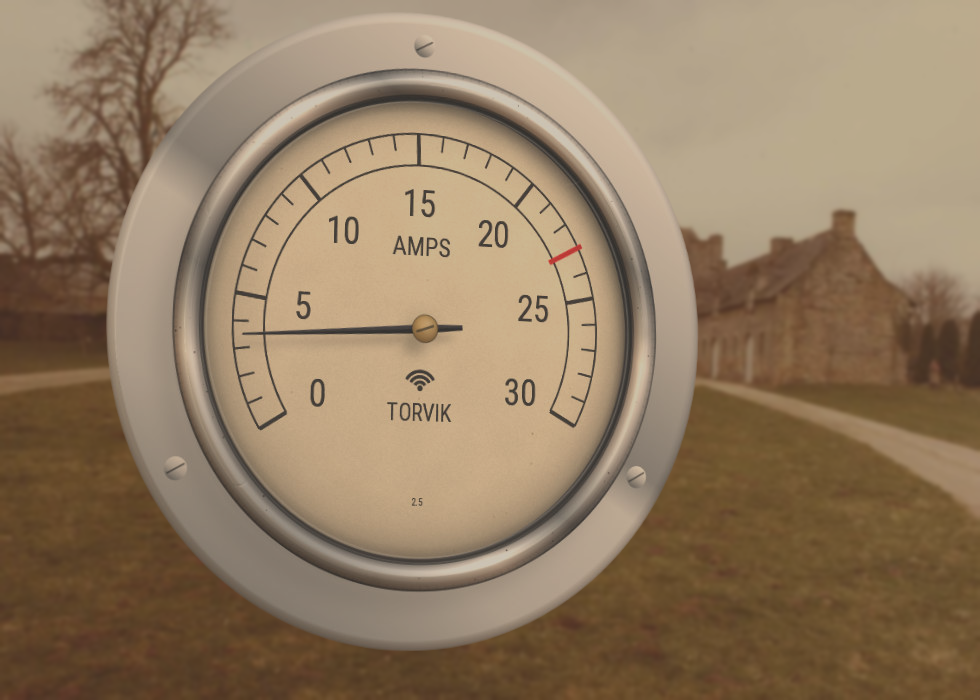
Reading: 3.5 (A)
